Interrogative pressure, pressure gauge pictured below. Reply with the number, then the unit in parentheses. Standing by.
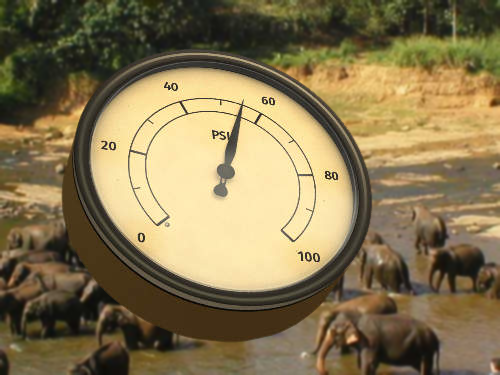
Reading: 55 (psi)
